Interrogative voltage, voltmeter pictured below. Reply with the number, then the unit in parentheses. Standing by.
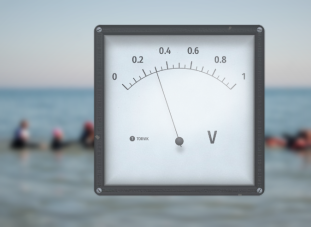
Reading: 0.3 (V)
